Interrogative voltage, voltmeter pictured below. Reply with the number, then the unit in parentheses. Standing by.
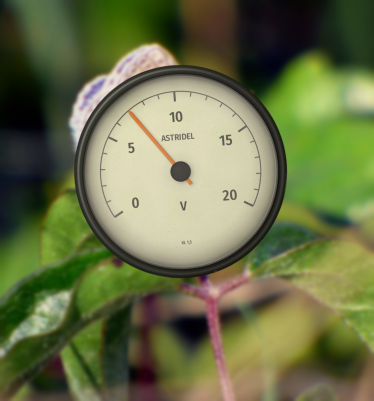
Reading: 7 (V)
